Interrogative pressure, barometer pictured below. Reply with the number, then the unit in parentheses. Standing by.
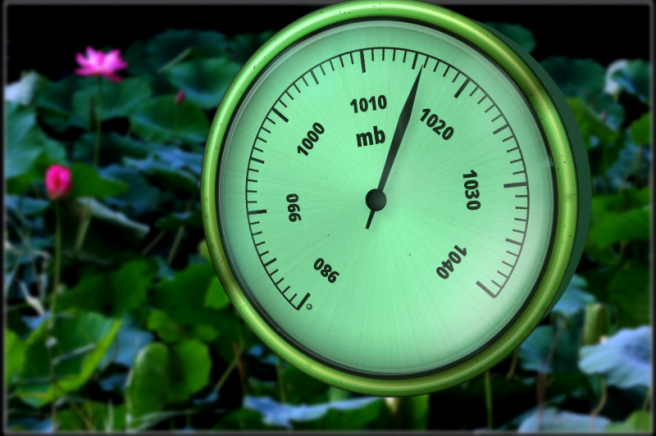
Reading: 1016 (mbar)
